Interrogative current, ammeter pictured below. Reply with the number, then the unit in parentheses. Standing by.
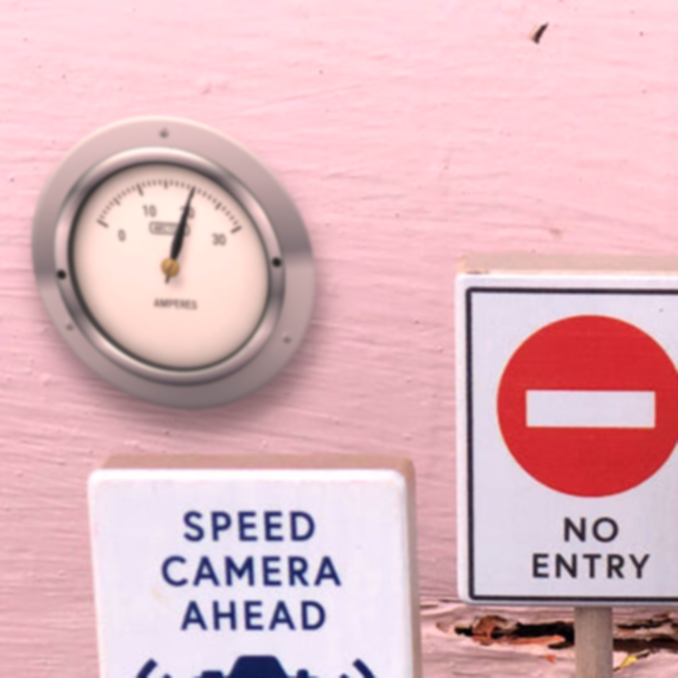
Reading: 20 (A)
